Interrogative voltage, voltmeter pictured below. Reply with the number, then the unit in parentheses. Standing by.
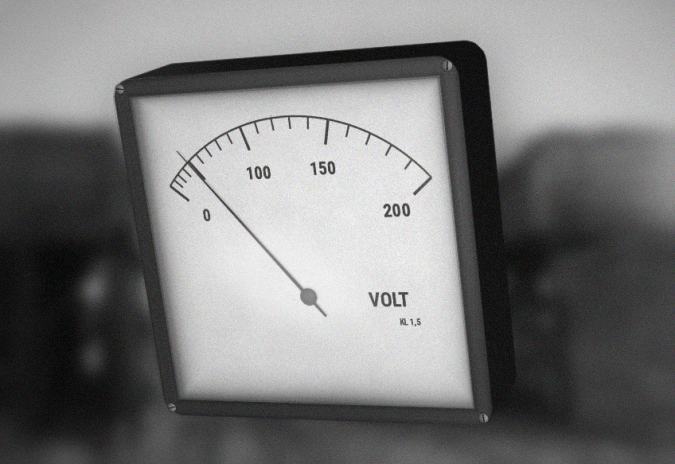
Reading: 50 (V)
